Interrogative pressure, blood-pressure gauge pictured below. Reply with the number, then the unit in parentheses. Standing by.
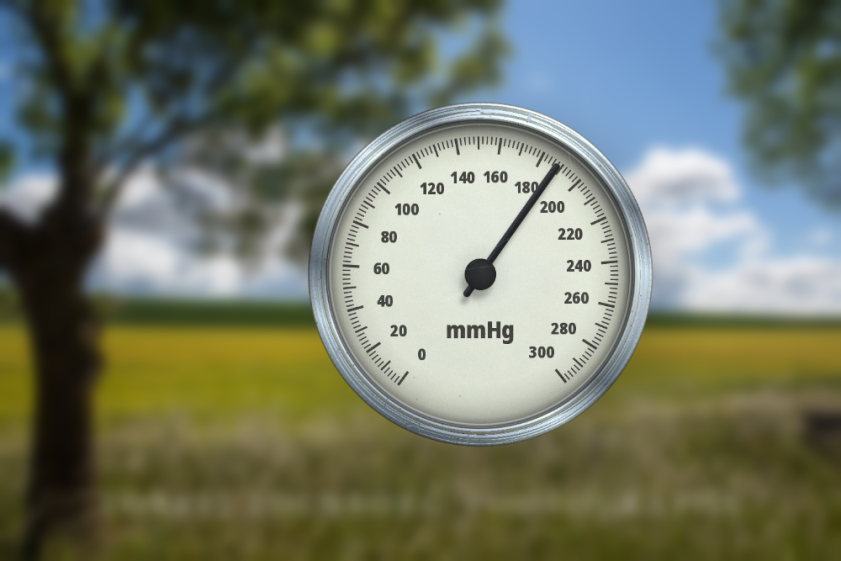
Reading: 188 (mmHg)
